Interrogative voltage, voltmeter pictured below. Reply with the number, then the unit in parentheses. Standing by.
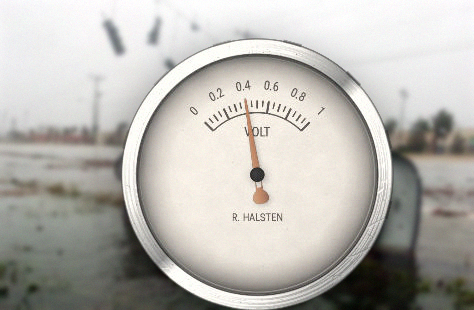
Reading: 0.4 (V)
